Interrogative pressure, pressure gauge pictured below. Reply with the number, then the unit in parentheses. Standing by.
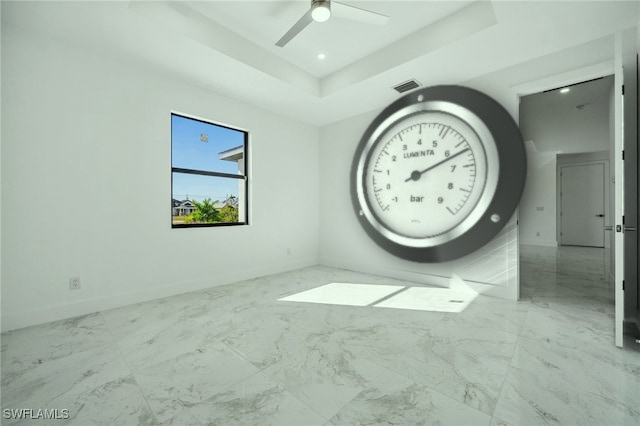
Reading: 6.4 (bar)
